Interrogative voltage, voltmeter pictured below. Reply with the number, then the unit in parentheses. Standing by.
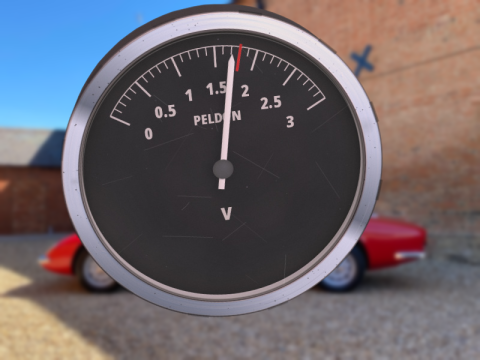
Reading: 1.7 (V)
